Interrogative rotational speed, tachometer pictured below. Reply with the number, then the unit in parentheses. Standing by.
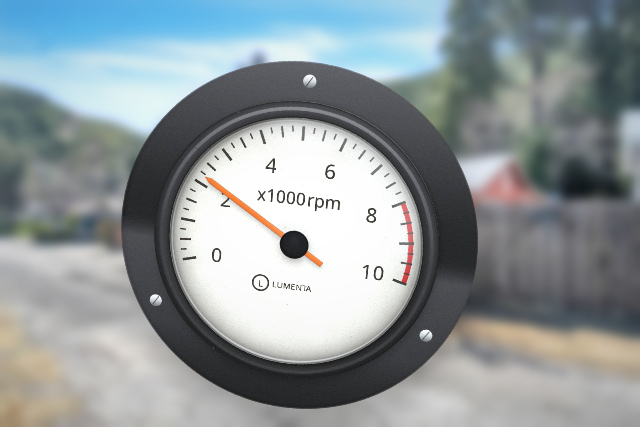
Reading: 2250 (rpm)
